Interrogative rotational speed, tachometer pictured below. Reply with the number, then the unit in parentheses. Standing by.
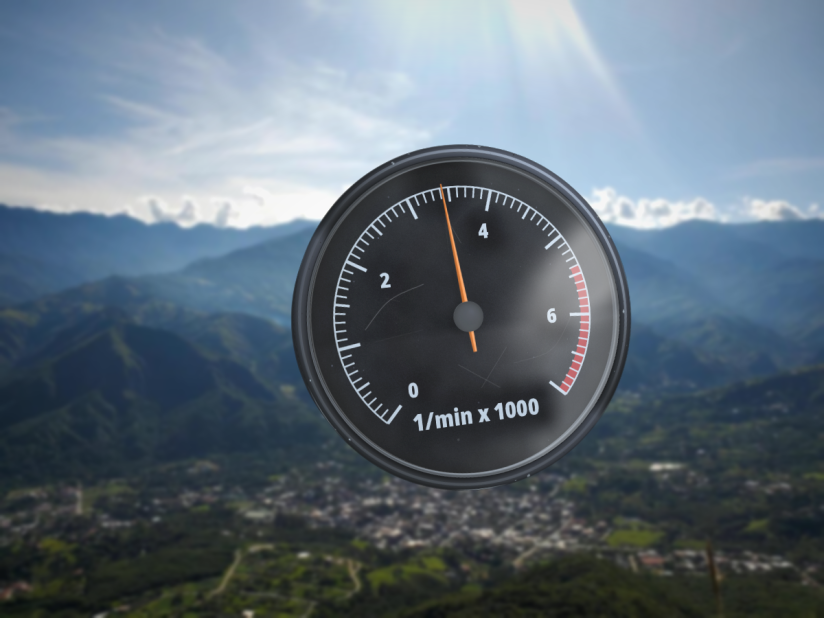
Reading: 3400 (rpm)
